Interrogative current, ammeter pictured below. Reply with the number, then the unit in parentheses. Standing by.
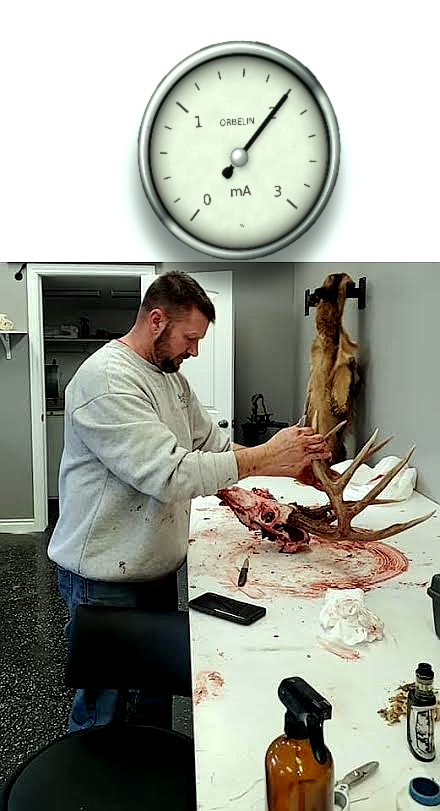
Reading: 2 (mA)
